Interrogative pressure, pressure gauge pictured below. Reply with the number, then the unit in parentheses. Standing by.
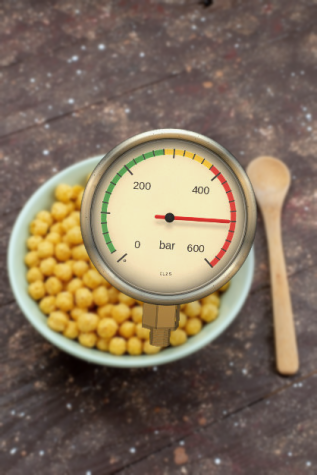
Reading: 500 (bar)
